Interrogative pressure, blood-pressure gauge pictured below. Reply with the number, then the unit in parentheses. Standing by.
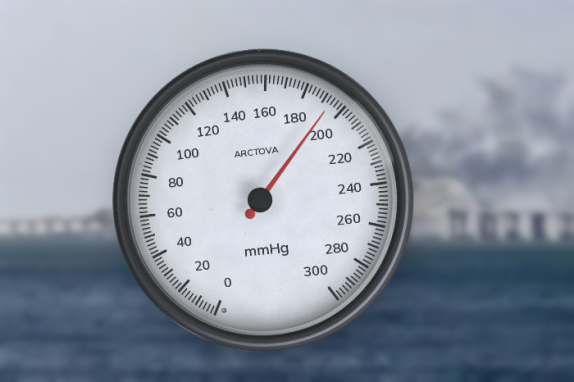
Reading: 194 (mmHg)
